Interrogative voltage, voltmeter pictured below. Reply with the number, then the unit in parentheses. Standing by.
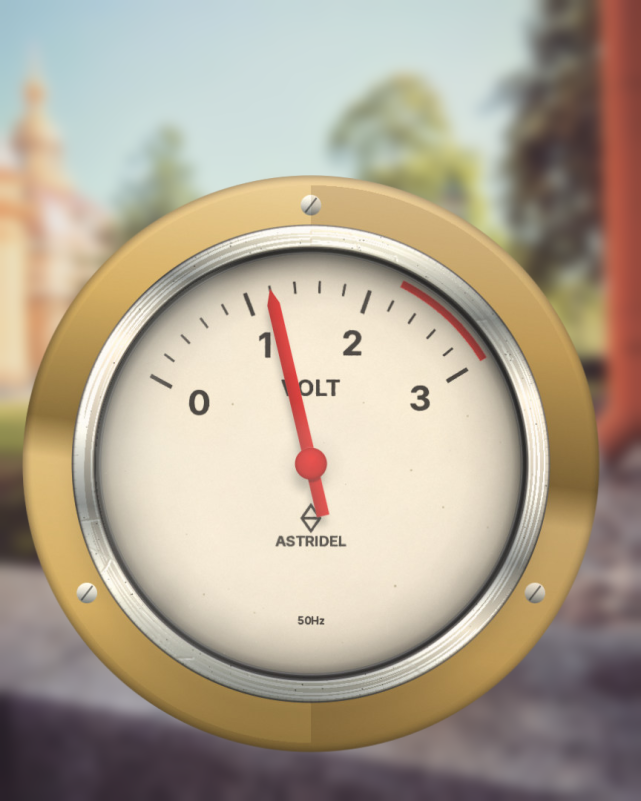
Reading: 1.2 (V)
